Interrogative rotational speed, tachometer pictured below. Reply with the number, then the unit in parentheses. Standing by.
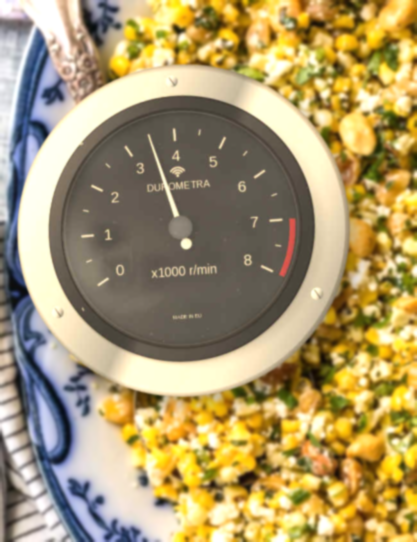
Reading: 3500 (rpm)
